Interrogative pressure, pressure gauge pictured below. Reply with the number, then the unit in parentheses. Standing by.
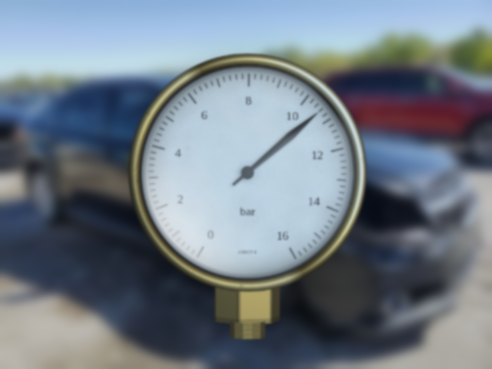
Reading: 10.6 (bar)
